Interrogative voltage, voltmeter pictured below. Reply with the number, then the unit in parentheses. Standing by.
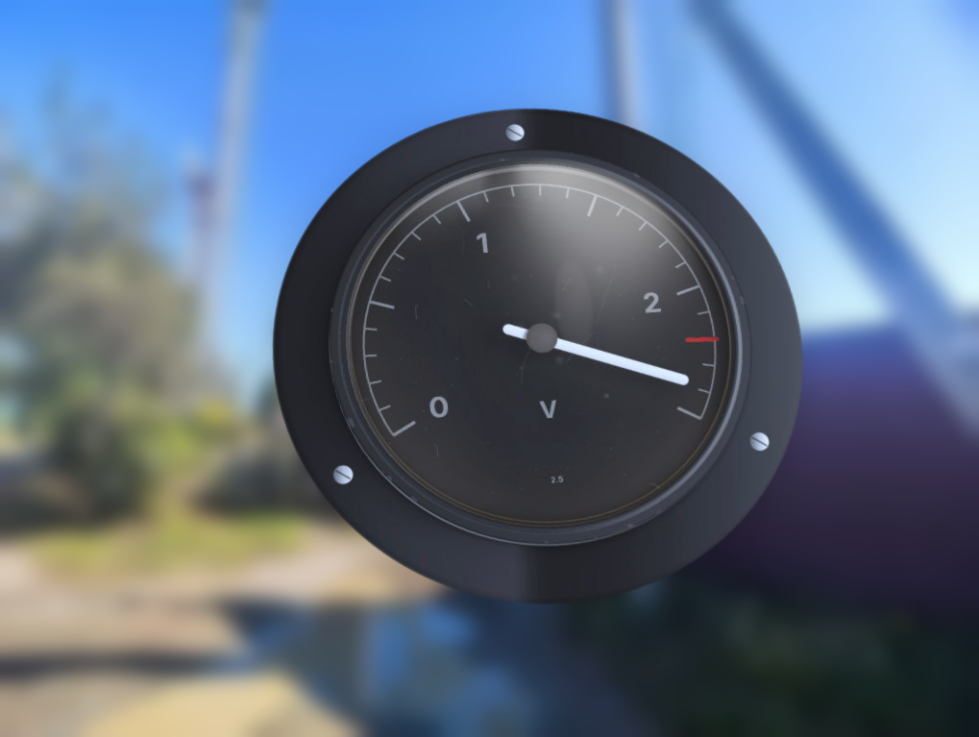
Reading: 2.4 (V)
